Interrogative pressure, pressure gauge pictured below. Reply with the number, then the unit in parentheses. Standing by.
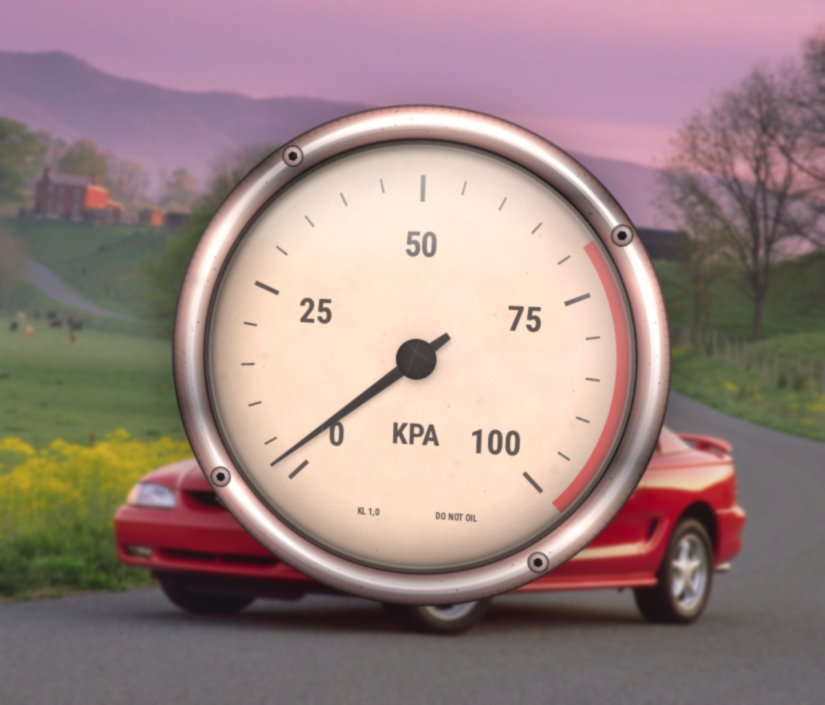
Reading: 2.5 (kPa)
